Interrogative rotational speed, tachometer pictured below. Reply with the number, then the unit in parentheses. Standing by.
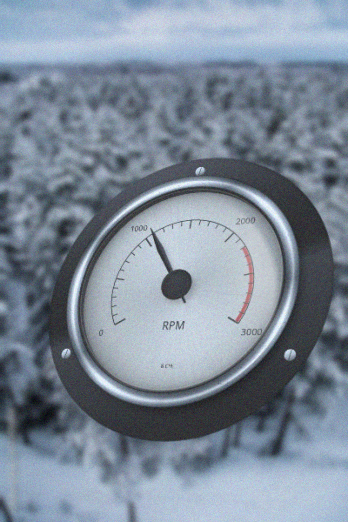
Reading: 1100 (rpm)
